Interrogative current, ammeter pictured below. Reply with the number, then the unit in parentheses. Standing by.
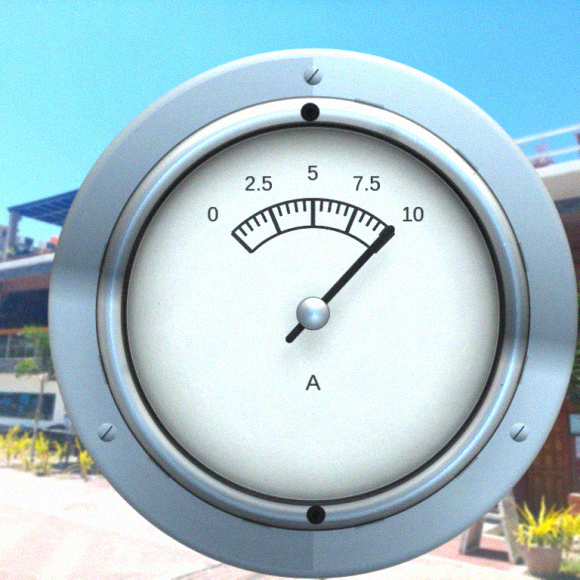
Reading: 9.75 (A)
